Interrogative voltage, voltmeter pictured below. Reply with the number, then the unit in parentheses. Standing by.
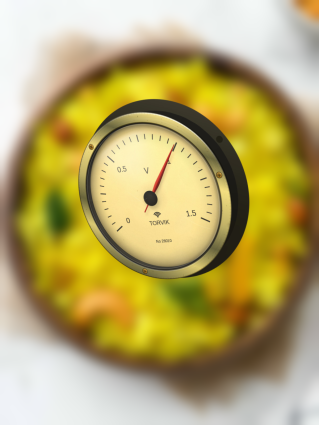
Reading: 1 (V)
